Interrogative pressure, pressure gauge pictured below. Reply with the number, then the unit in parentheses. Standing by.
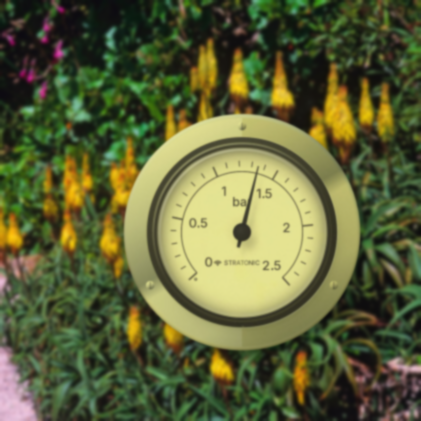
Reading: 1.35 (bar)
